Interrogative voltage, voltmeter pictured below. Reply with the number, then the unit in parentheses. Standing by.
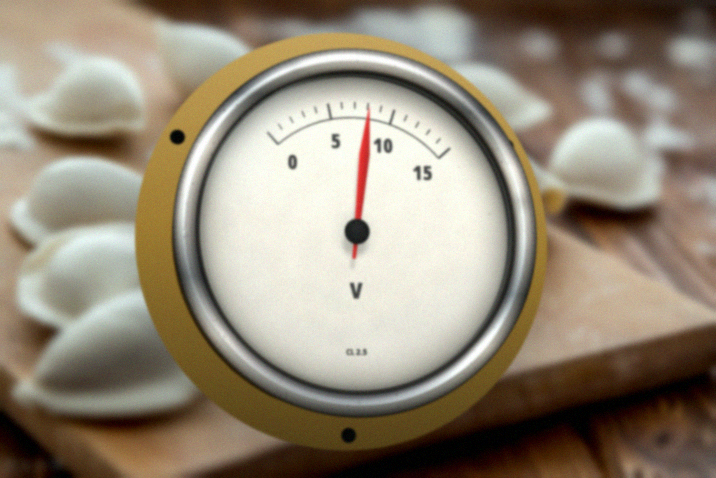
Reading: 8 (V)
